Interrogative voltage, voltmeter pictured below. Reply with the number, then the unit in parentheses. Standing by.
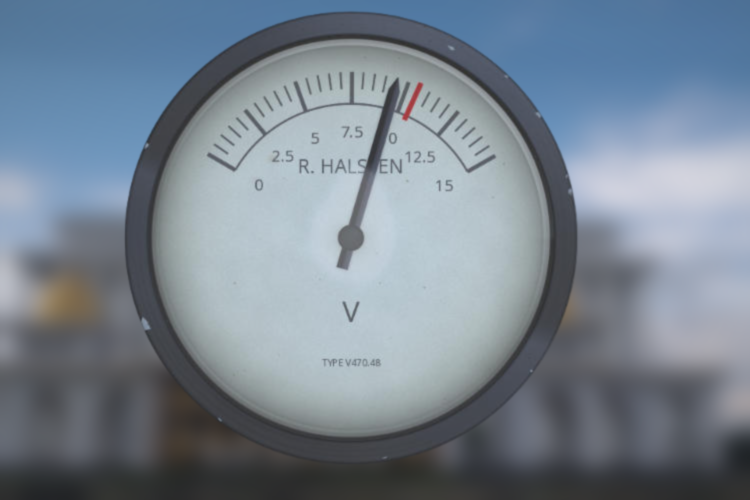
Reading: 9.5 (V)
